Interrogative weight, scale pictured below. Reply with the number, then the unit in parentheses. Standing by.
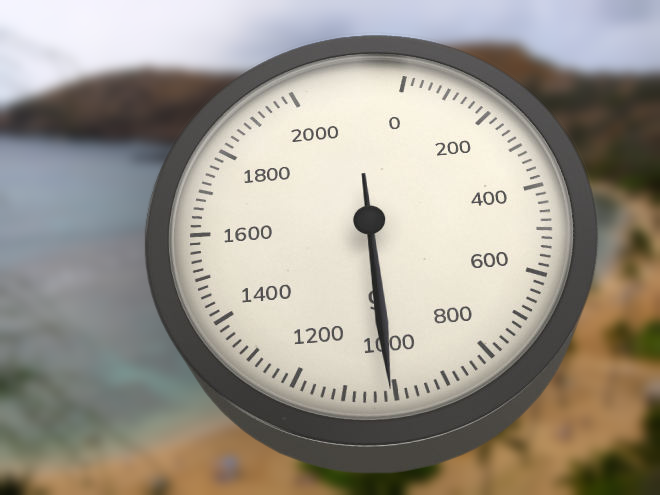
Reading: 1010 (g)
